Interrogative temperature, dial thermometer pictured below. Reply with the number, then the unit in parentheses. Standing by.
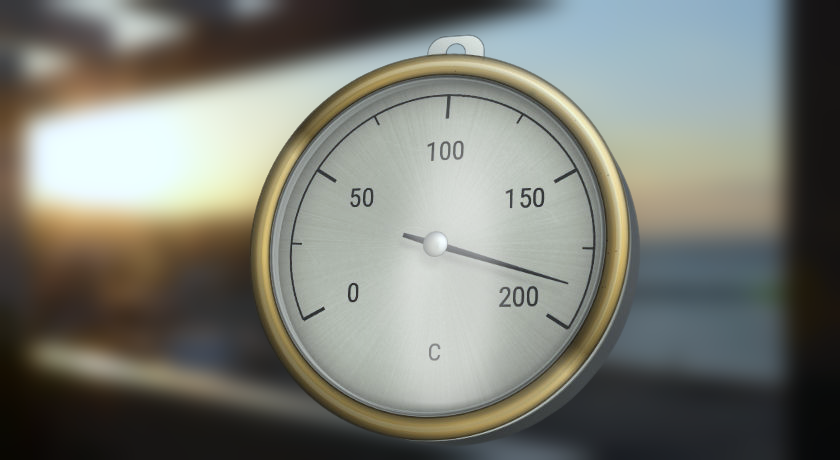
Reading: 187.5 (°C)
